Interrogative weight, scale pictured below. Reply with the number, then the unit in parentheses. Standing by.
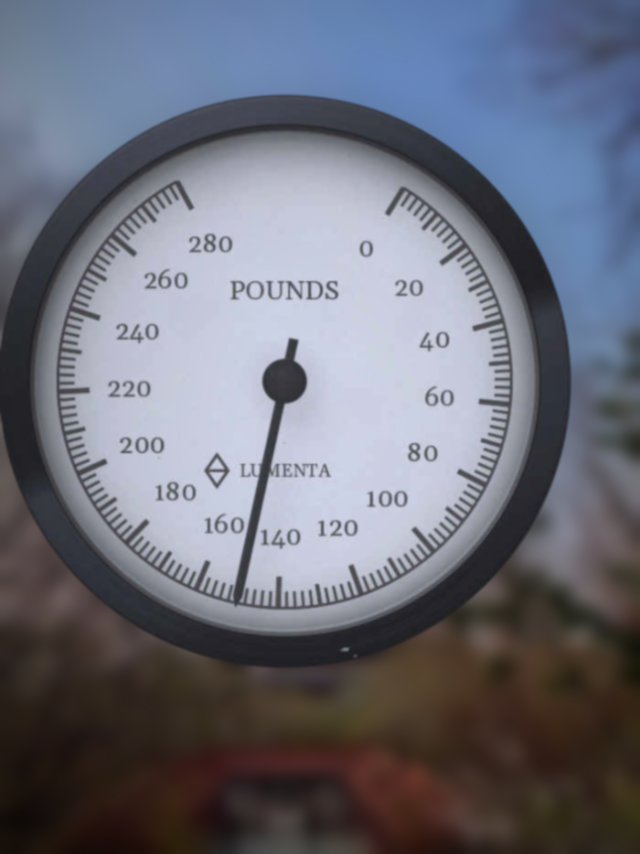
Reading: 150 (lb)
